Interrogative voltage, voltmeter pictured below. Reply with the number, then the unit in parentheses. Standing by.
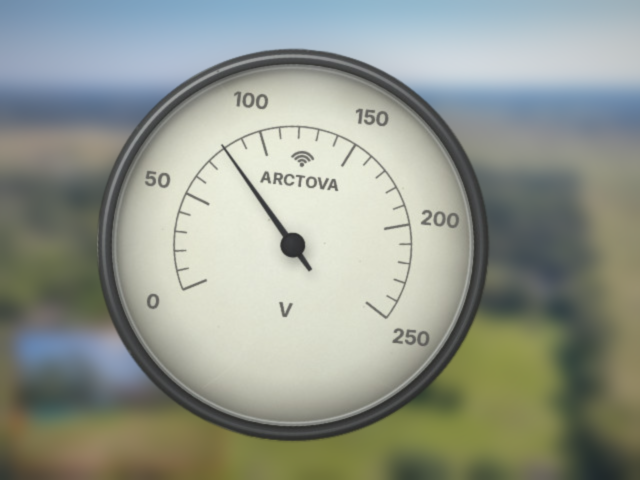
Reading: 80 (V)
